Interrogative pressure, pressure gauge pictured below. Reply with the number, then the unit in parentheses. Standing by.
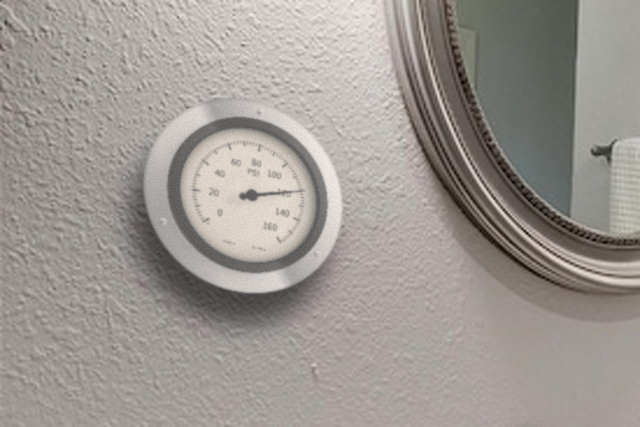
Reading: 120 (psi)
